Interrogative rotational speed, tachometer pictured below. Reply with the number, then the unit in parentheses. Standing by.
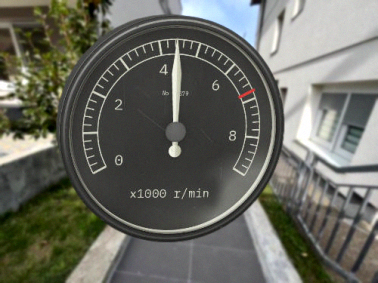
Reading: 4400 (rpm)
